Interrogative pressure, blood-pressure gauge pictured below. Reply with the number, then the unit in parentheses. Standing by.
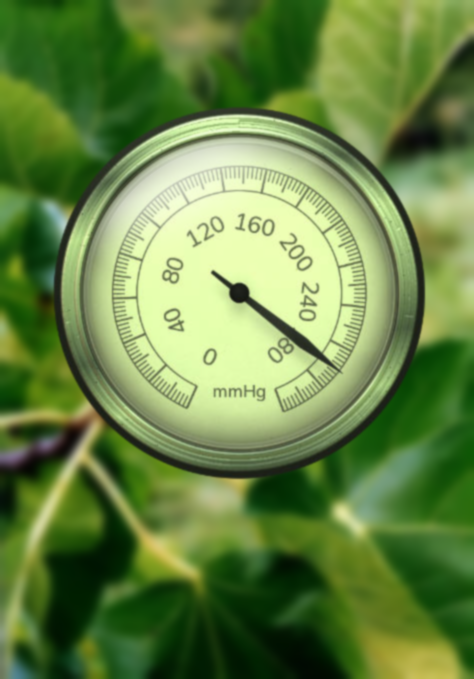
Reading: 270 (mmHg)
